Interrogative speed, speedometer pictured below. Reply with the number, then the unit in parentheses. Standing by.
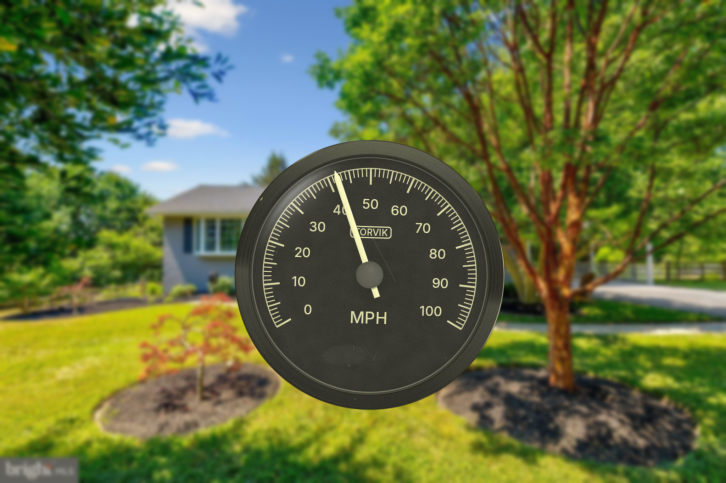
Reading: 42 (mph)
